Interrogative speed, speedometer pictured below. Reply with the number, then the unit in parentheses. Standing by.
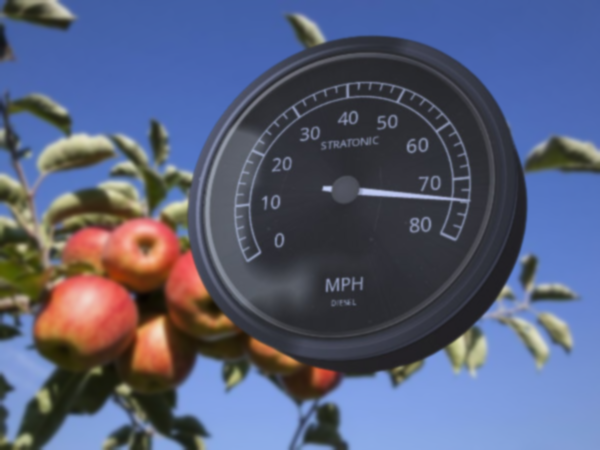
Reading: 74 (mph)
